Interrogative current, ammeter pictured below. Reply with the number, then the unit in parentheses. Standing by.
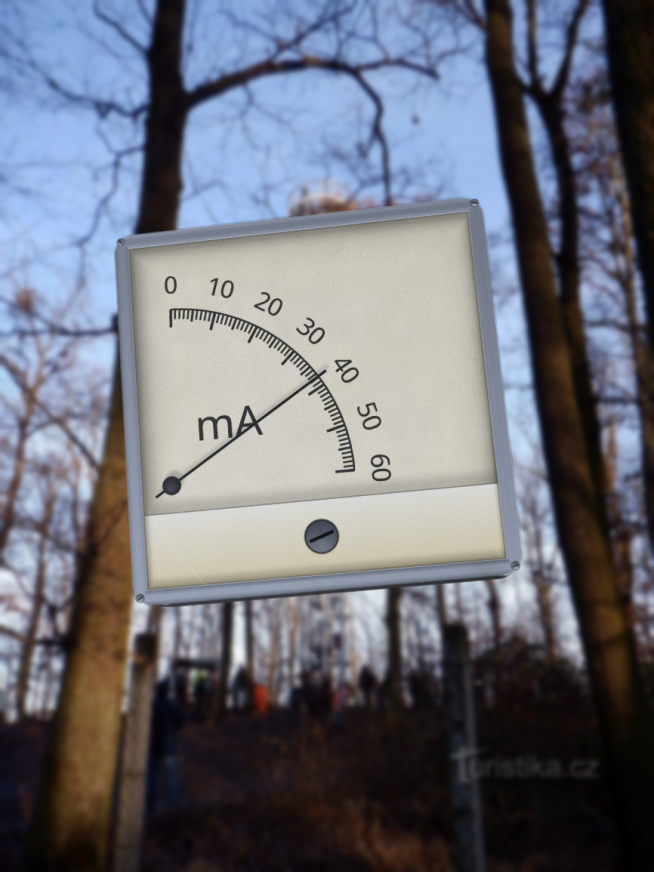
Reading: 38 (mA)
